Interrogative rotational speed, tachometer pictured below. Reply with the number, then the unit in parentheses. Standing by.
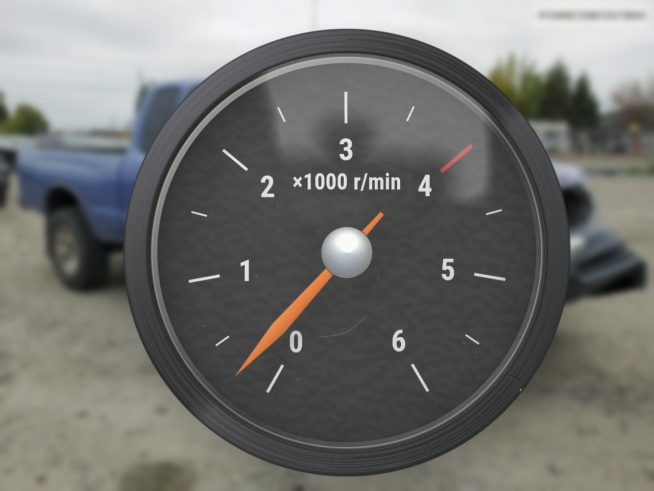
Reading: 250 (rpm)
